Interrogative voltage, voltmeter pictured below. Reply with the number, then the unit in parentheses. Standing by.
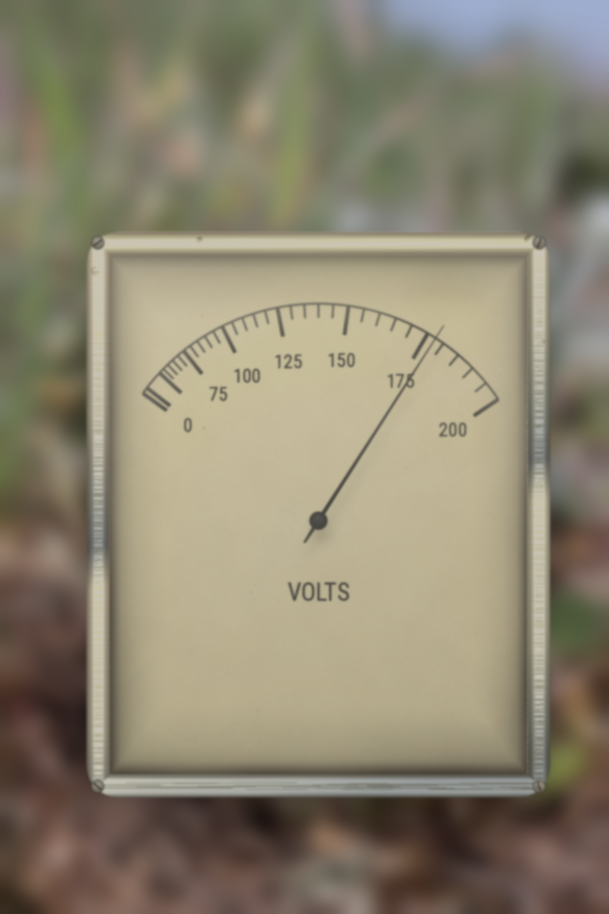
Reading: 177.5 (V)
